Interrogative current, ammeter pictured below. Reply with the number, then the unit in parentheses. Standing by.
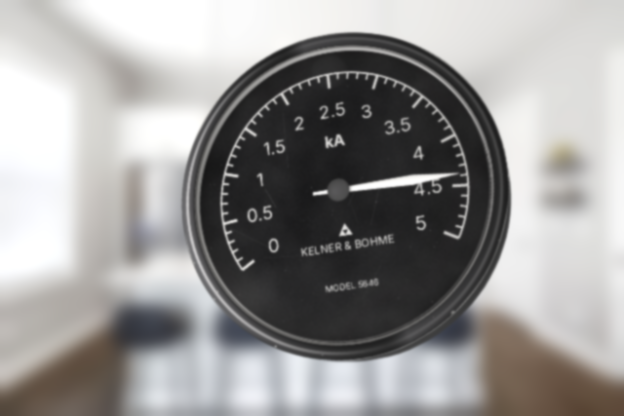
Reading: 4.4 (kA)
